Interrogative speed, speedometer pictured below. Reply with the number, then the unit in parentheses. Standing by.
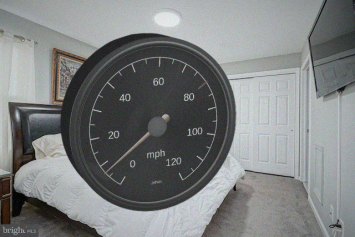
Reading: 7.5 (mph)
